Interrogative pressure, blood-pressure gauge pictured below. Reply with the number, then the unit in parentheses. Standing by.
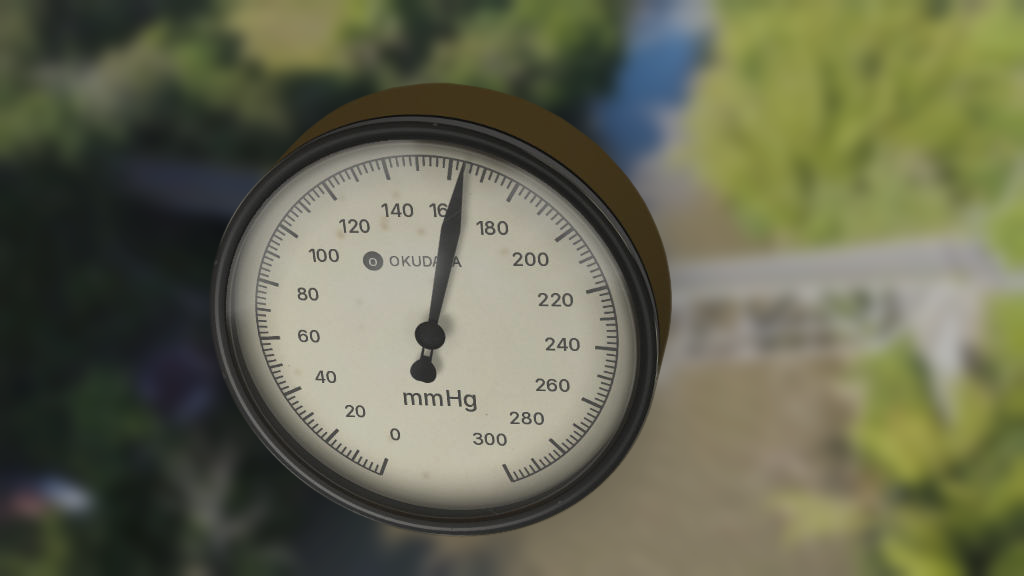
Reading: 164 (mmHg)
